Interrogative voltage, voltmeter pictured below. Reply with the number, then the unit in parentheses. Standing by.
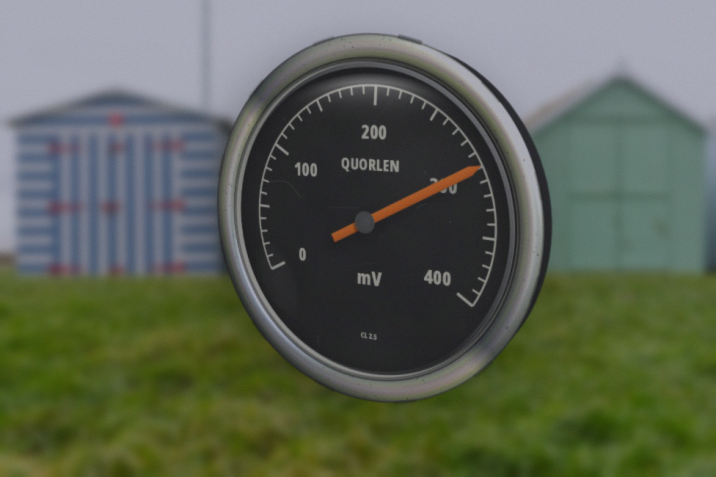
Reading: 300 (mV)
